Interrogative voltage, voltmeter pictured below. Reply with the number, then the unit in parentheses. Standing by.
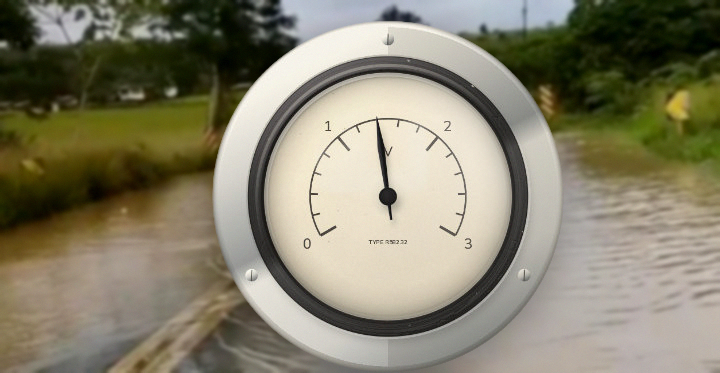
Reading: 1.4 (V)
